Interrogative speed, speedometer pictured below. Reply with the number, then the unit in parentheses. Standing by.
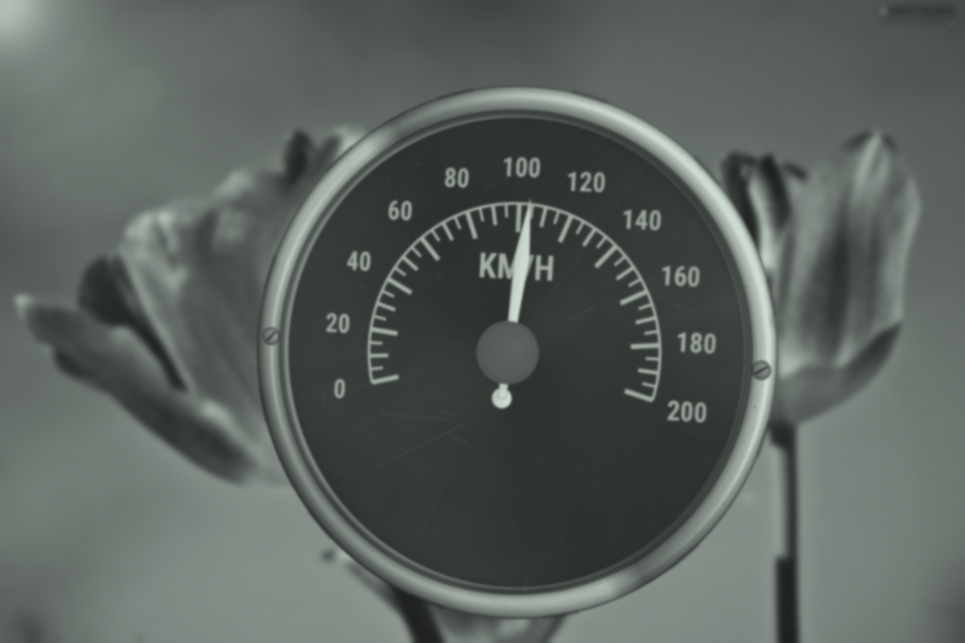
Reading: 105 (km/h)
